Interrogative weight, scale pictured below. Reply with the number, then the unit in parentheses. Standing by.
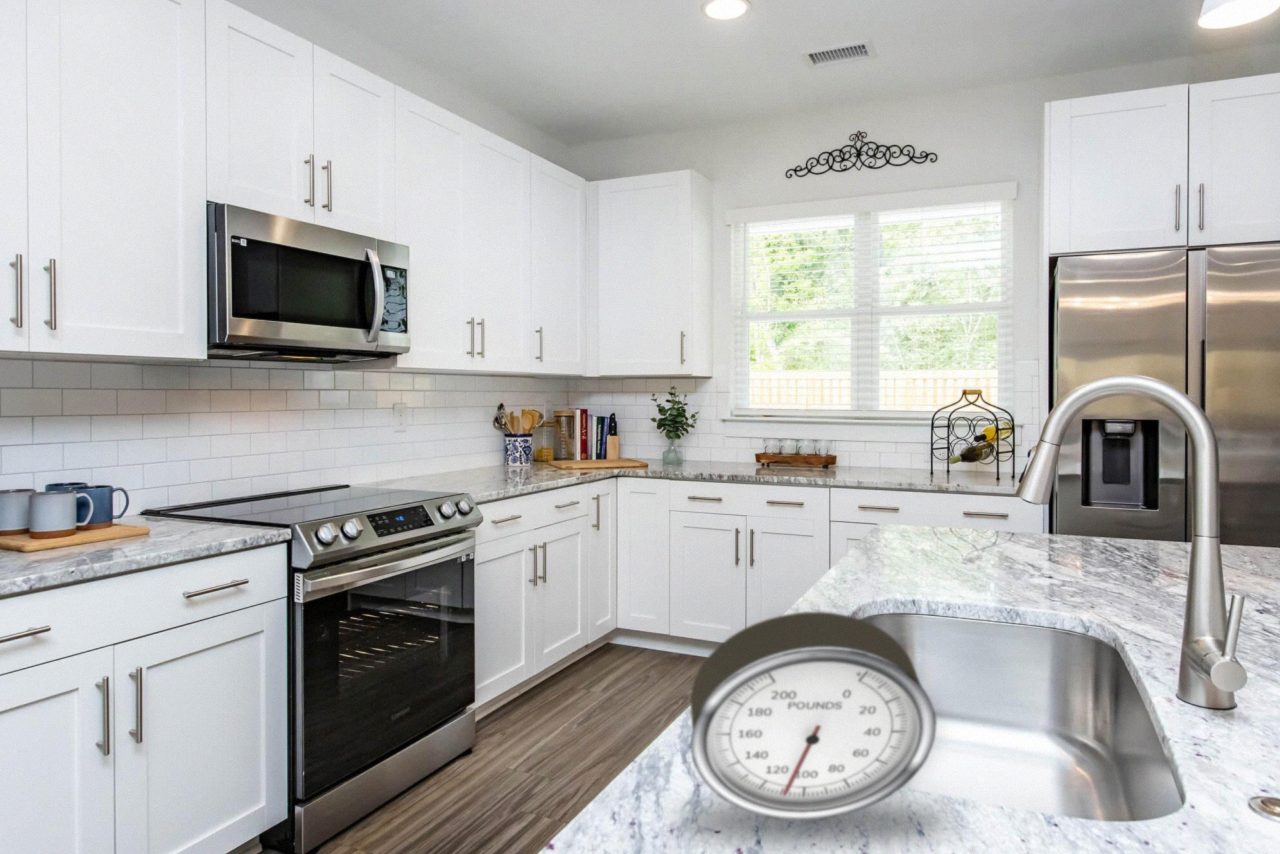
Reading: 110 (lb)
